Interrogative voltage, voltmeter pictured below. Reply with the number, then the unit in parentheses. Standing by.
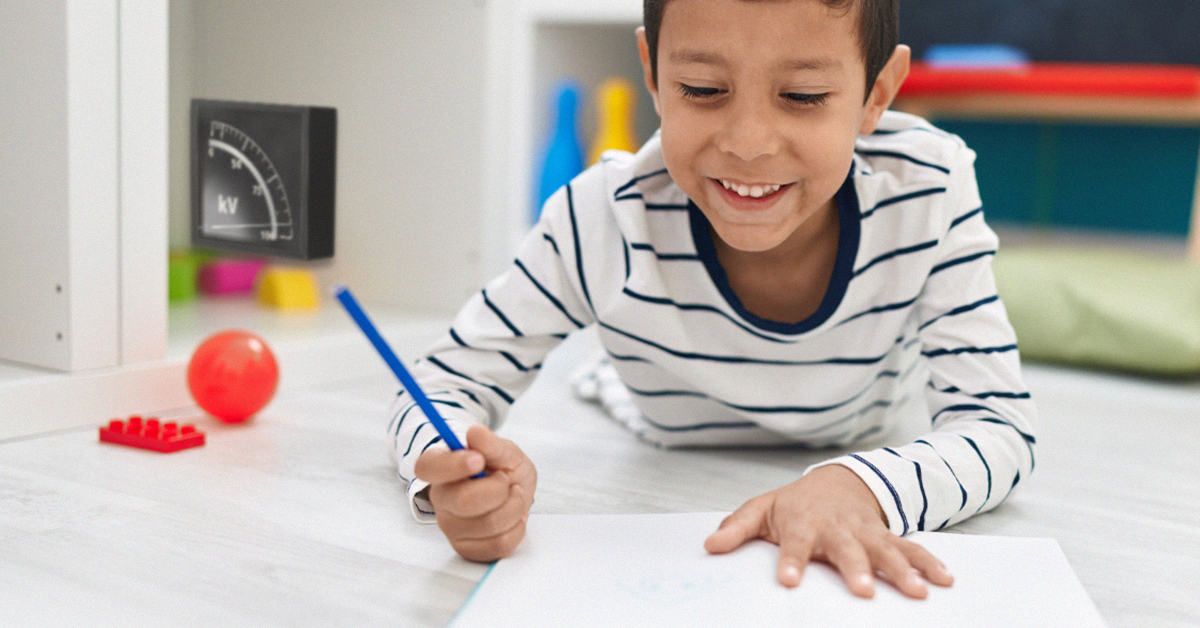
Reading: 95 (kV)
